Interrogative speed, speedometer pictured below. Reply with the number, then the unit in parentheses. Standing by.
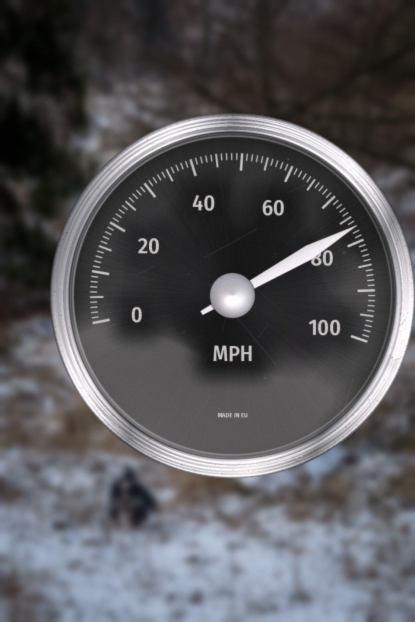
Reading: 77 (mph)
